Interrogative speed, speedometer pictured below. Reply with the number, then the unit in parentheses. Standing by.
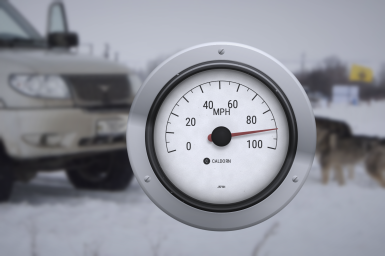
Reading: 90 (mph)
